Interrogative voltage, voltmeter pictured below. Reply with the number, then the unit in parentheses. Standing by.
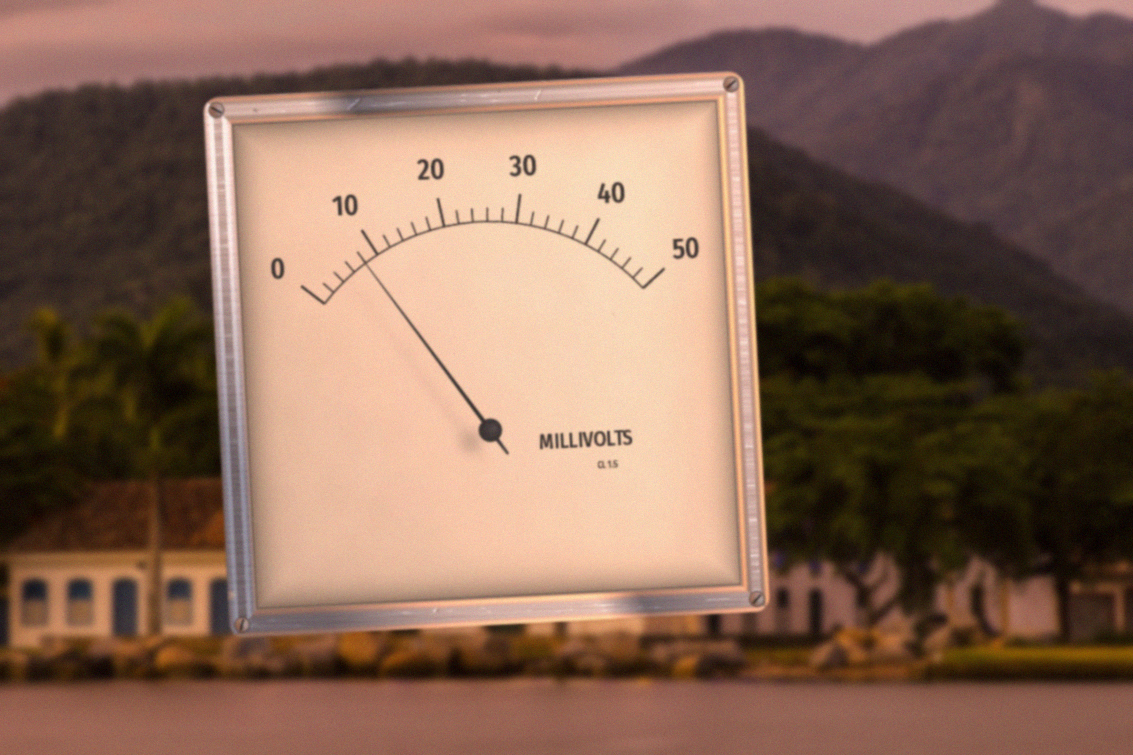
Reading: 8 (mV)
